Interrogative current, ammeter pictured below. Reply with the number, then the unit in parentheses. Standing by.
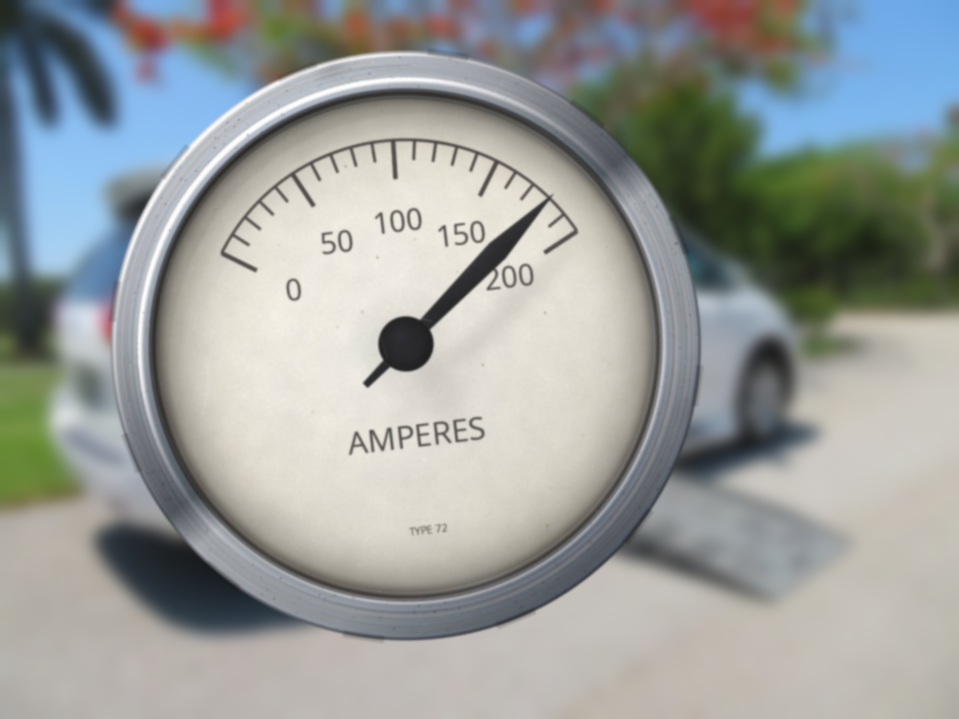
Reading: 180 (A)
